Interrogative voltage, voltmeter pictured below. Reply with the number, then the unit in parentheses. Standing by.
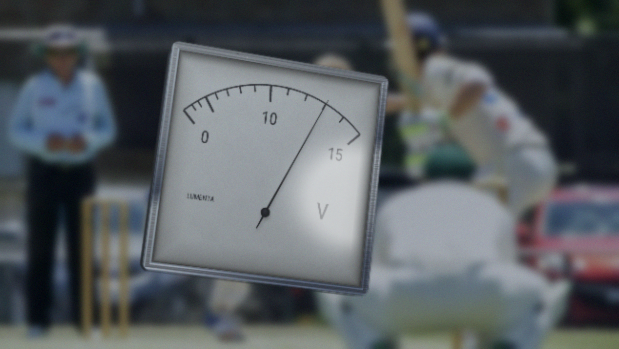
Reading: 13 (V)
